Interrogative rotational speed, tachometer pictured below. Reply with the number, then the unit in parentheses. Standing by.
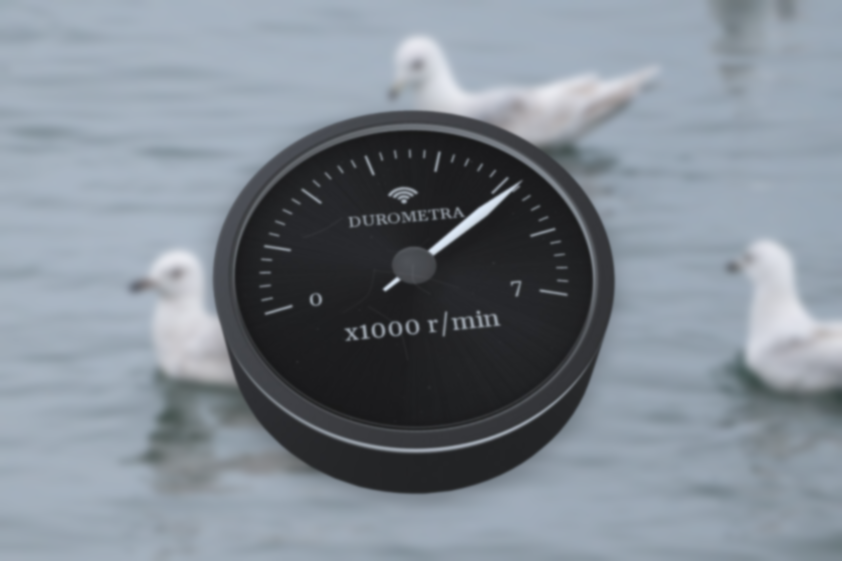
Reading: 5200 (rpm)
